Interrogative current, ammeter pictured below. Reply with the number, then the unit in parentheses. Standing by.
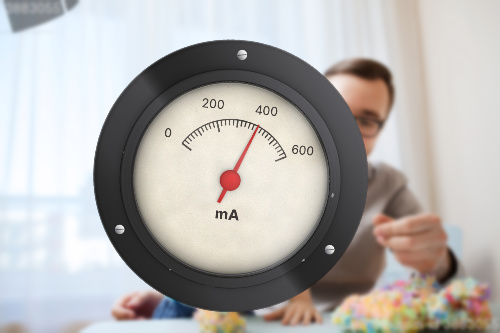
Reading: 400 (mA)
